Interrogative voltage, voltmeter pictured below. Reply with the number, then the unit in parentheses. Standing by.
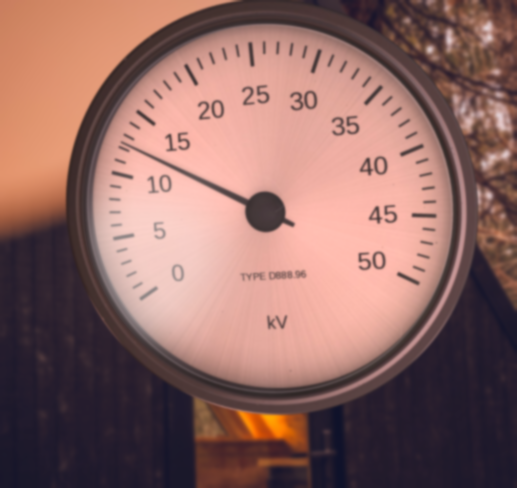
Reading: 12.5 (kV)
